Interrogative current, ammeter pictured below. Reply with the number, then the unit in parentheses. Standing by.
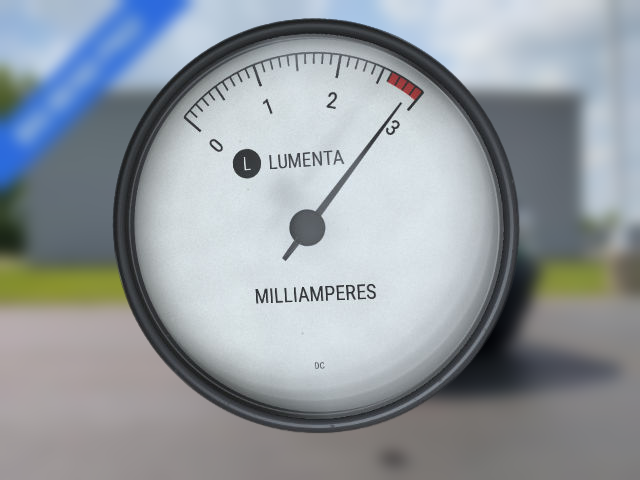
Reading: 2.9 (mA)
